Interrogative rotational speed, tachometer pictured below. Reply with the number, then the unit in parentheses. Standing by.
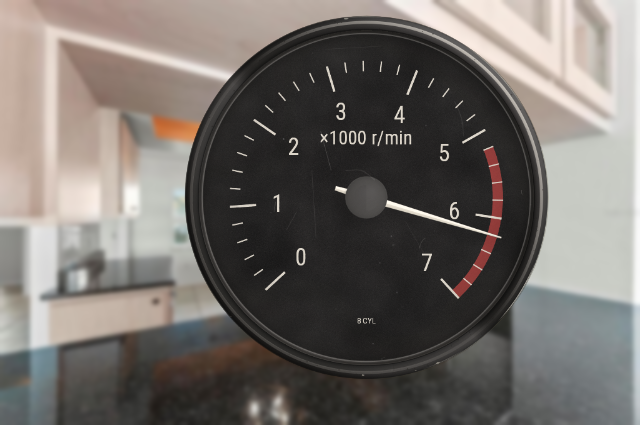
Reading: 6200 (rpm)
